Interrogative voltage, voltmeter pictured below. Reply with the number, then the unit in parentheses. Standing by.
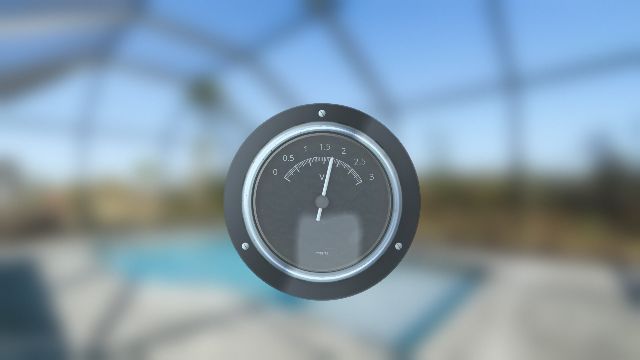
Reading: 1.75 (V)
